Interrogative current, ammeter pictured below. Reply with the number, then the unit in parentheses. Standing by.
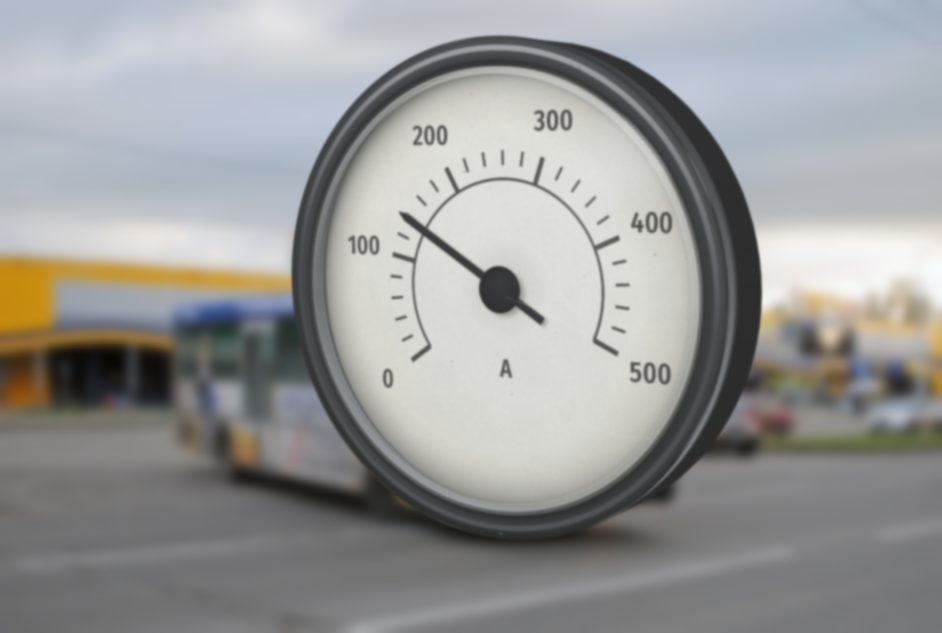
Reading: 140 (A)
